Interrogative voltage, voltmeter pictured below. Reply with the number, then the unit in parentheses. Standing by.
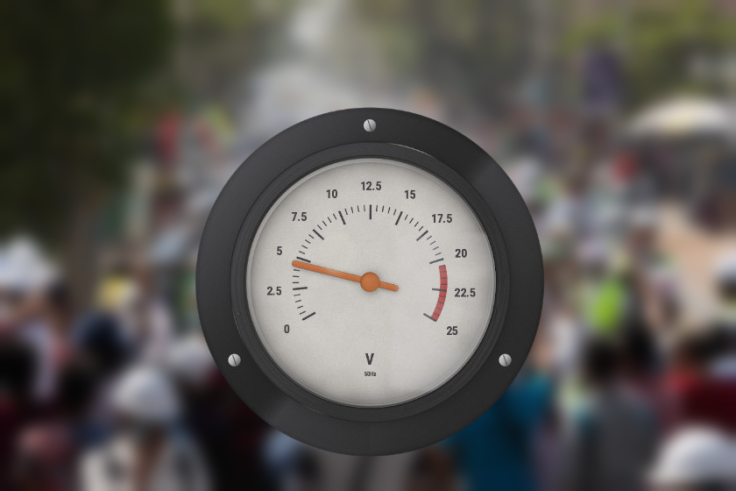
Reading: 4.5 (V)
